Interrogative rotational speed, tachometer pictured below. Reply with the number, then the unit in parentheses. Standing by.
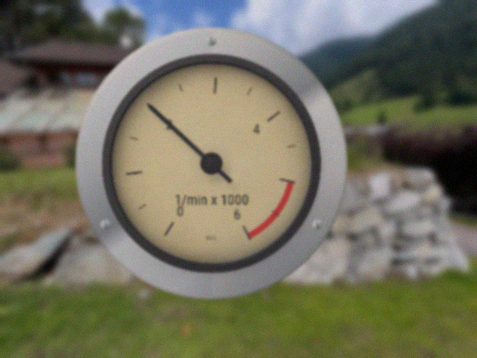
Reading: 2000 (rpm)
